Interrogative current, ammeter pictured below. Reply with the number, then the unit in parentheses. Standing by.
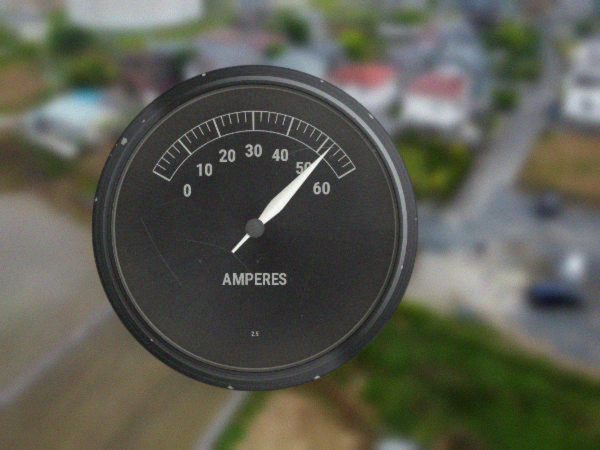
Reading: 52 (A)
